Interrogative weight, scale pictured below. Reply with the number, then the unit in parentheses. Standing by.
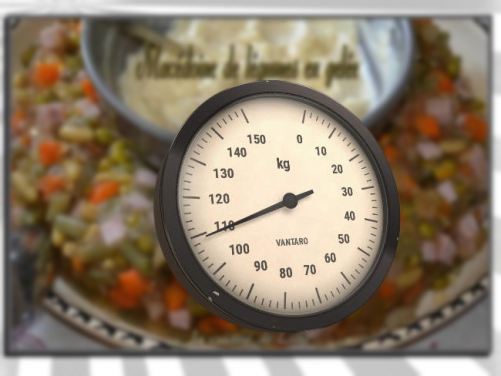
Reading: 109 (kg)
